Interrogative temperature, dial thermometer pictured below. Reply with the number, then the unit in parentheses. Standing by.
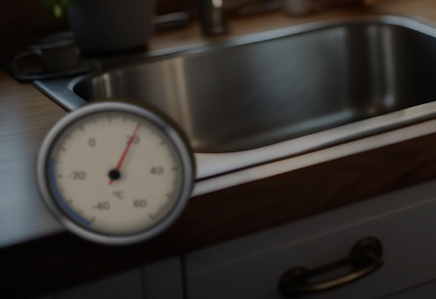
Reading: 20 (°C)
